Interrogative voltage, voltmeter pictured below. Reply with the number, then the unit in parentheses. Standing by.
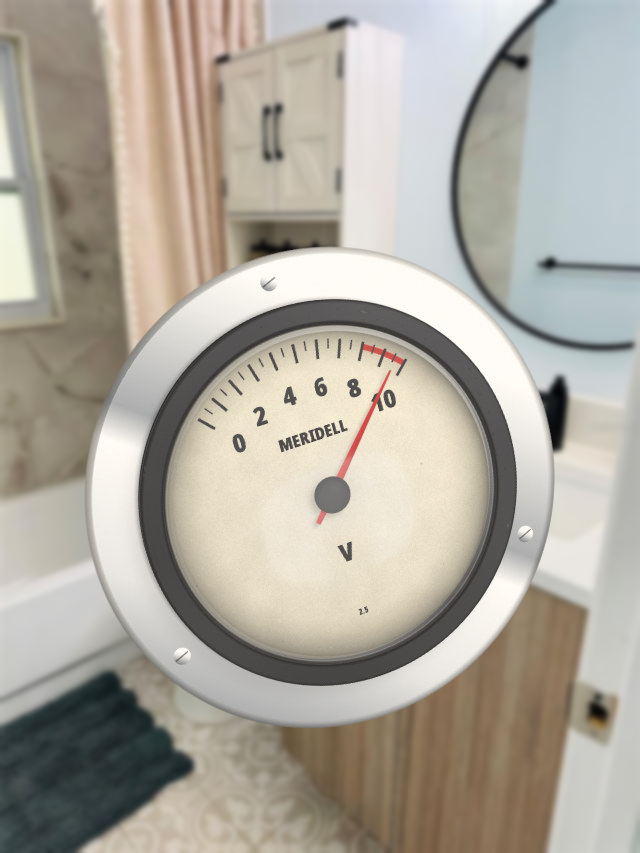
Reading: 9.5 (V)
